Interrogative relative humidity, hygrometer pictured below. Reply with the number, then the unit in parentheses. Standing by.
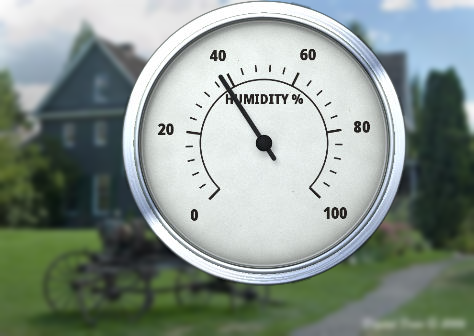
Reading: 38 (%)
